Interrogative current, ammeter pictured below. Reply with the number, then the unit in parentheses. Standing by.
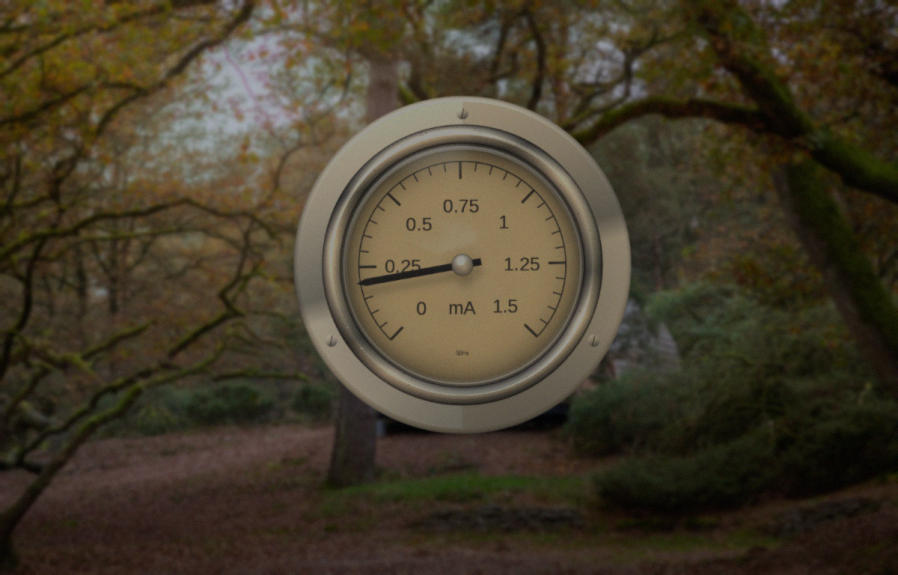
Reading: 0.2 (mA)
